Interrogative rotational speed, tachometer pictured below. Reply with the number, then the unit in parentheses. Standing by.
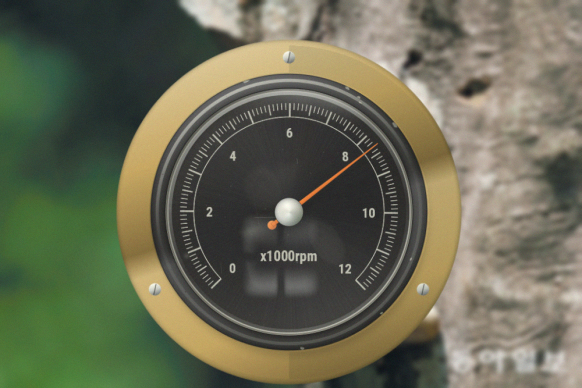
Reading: 8300 (rpm)
